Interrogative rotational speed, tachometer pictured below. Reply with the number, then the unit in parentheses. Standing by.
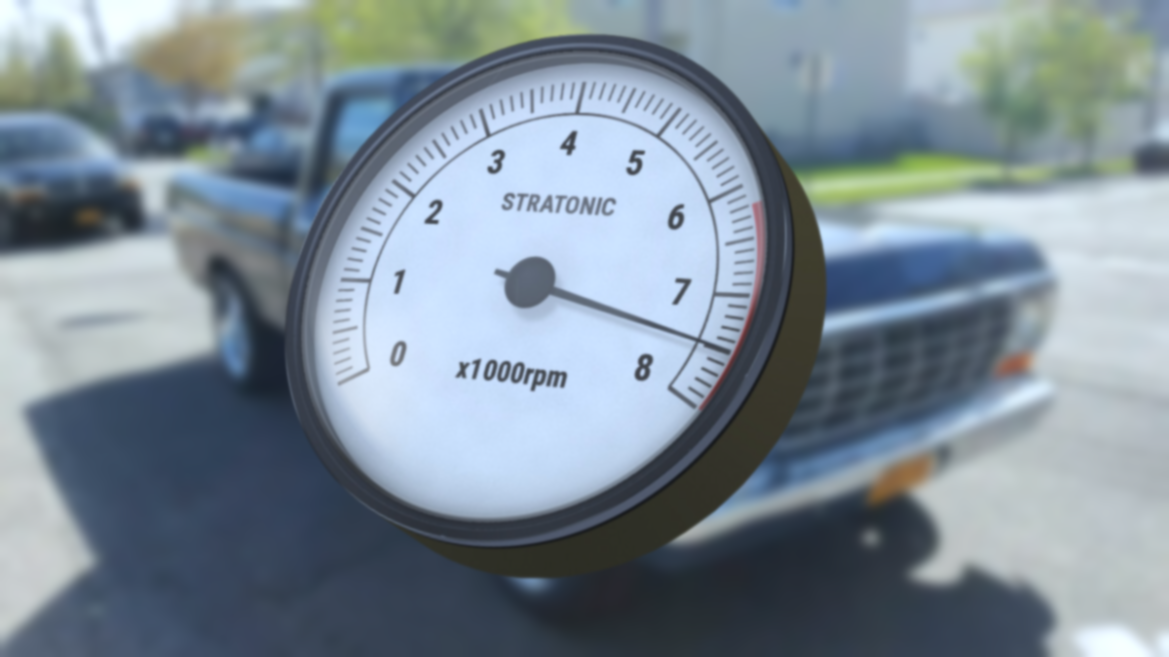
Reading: 7500 (rpm)
